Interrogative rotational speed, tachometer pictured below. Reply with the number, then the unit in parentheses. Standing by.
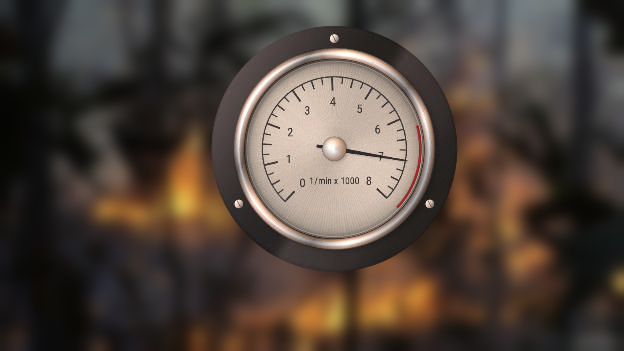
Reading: 7000 (rpm)
